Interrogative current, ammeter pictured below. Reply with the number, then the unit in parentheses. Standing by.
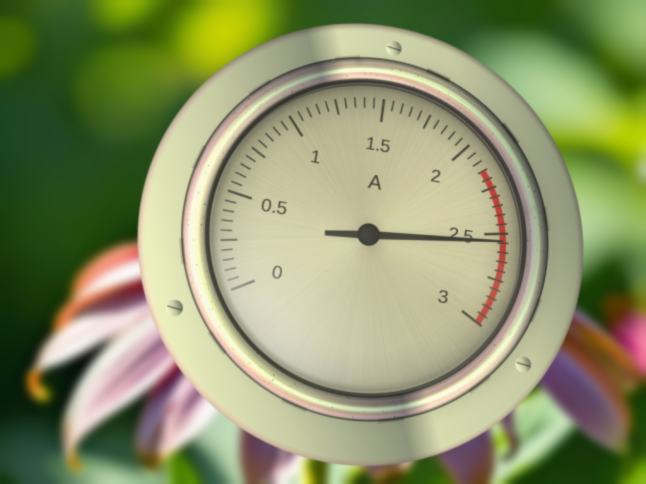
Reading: 2.55 (A)
